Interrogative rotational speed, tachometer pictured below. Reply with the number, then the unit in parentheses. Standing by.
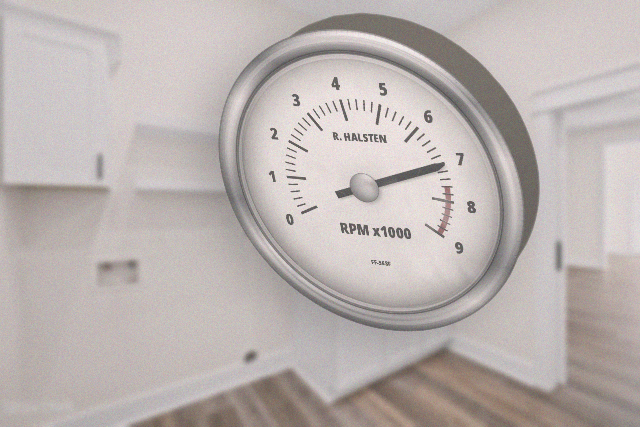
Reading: 7000 (rpm)
